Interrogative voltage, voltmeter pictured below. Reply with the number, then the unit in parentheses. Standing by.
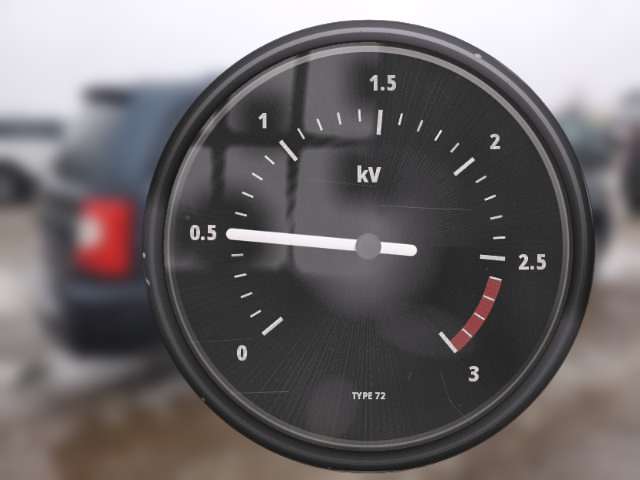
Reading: 0.5 (kV)
